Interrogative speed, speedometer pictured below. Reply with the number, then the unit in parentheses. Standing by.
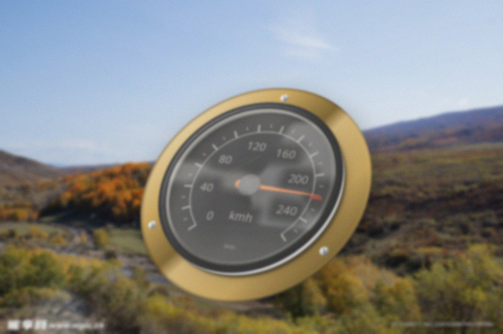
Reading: 220 (km/h)
